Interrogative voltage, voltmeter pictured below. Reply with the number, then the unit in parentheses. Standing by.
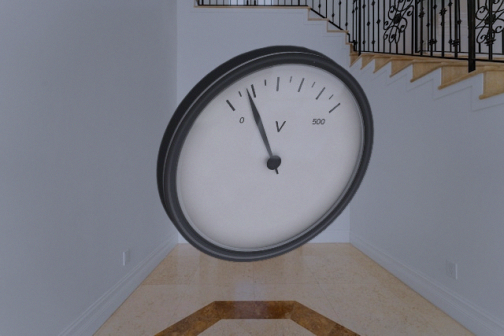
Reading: 75 (V)
